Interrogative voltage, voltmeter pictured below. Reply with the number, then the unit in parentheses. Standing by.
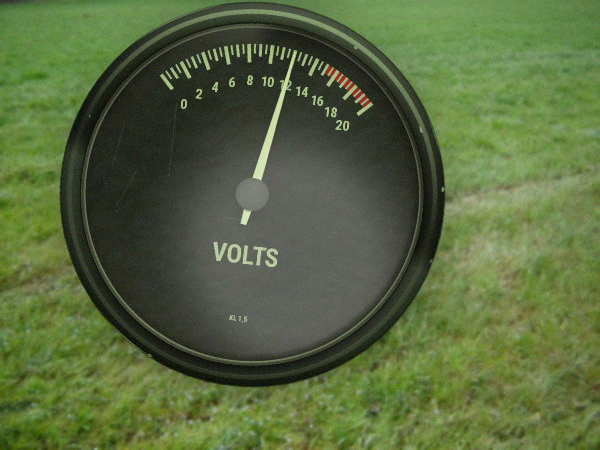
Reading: 12 (V)
